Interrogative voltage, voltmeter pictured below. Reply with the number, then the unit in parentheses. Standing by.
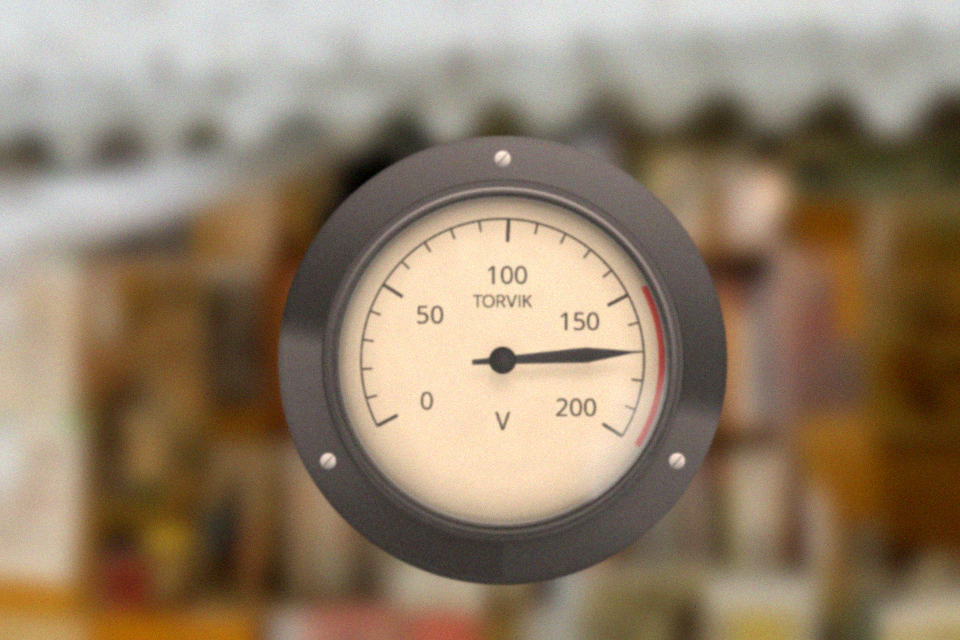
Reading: 170 (V)
